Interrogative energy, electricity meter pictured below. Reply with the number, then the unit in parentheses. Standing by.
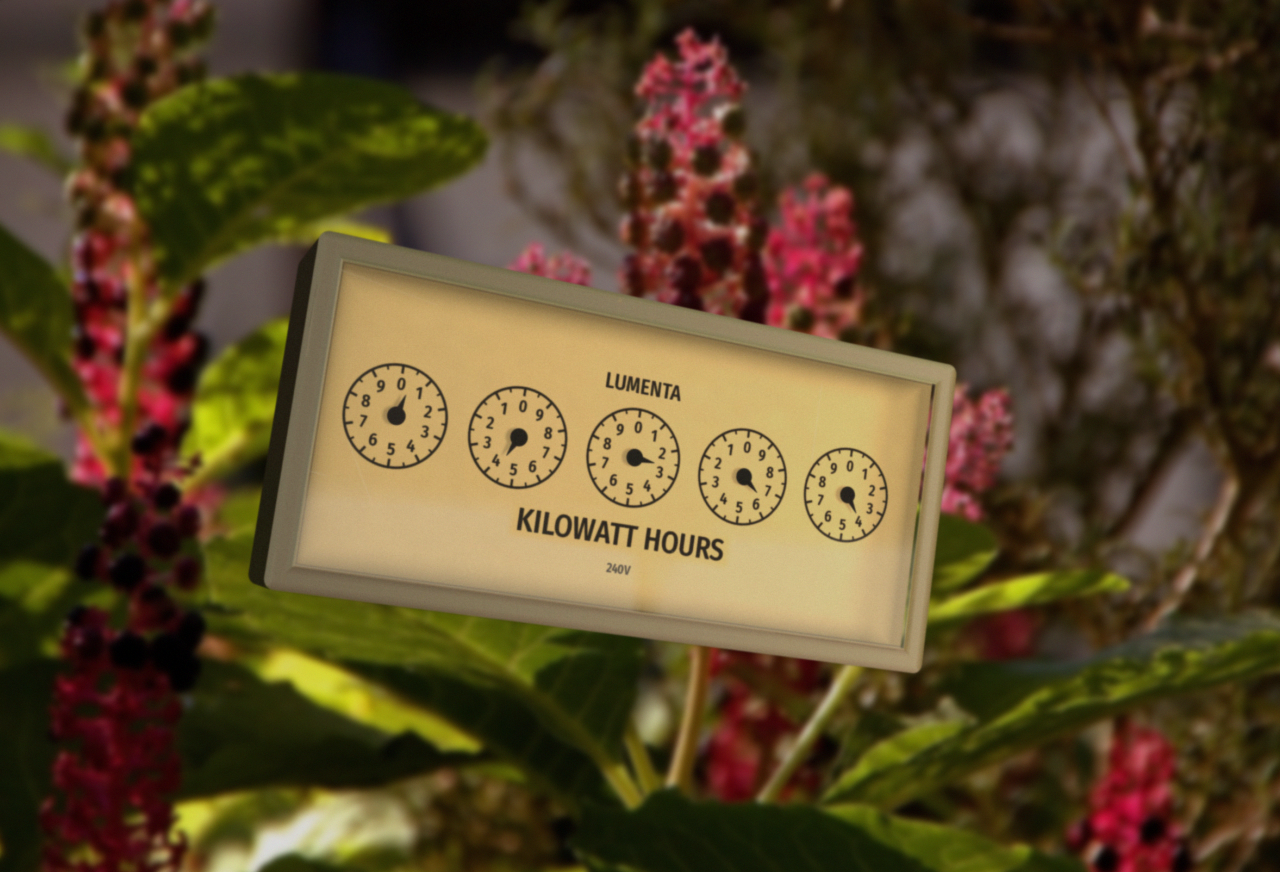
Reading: 4264 (kWh)
